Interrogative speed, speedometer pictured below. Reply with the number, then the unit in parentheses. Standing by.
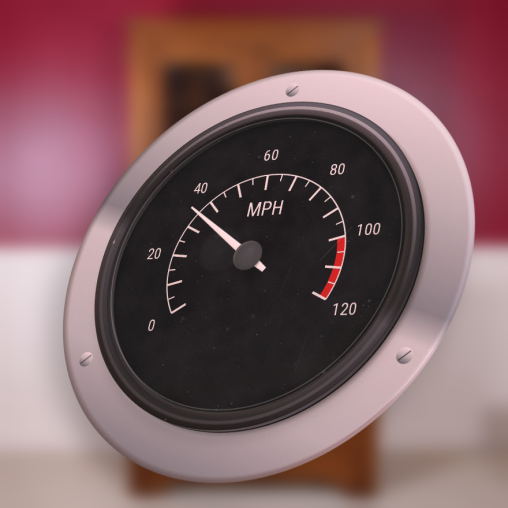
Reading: 35 (mph)
